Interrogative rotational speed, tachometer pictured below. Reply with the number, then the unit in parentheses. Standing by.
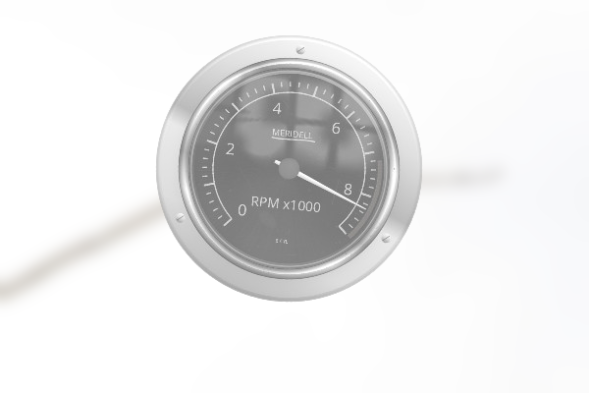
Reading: 8300 (rpm)
